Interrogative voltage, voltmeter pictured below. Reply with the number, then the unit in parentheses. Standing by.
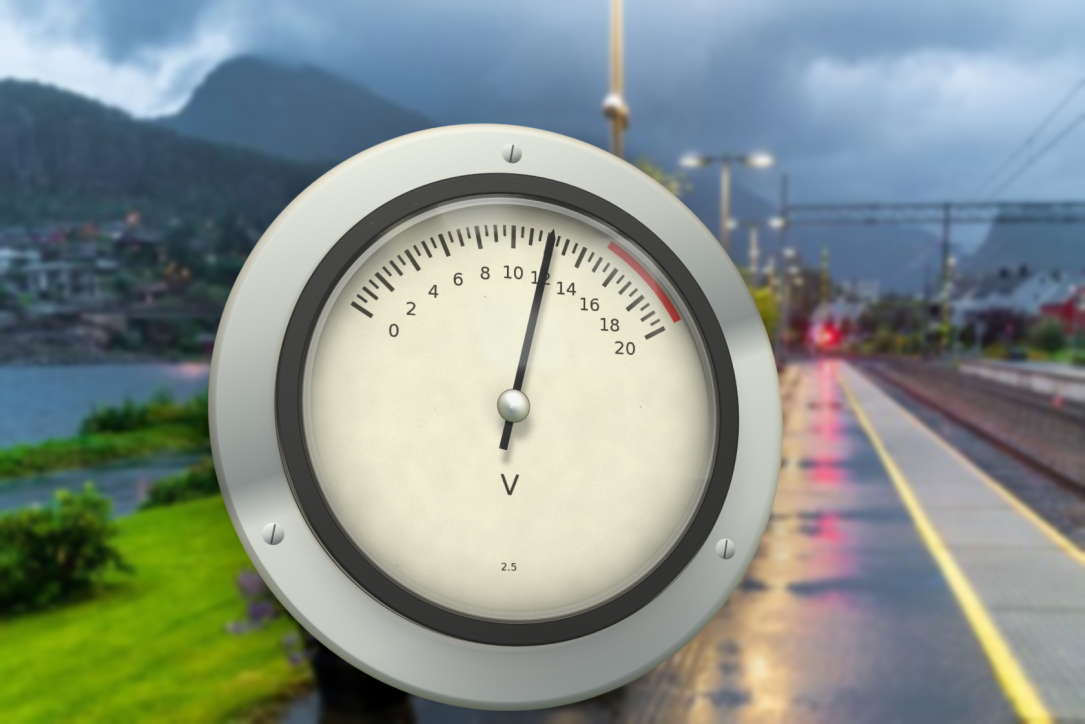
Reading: 12 (V)
